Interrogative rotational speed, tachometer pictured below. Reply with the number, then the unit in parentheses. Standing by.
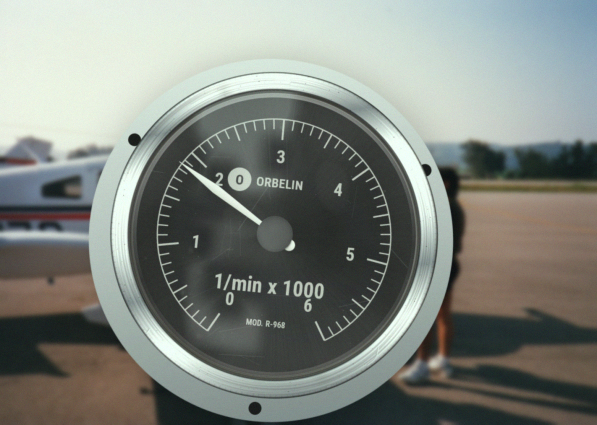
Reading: 1850 (rpm)
